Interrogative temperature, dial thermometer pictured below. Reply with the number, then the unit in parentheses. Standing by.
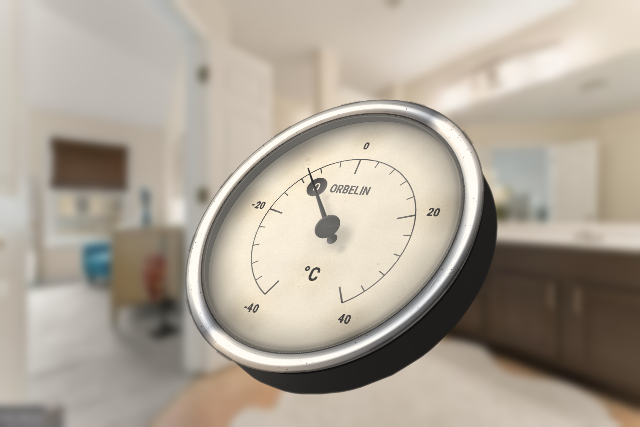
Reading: -10 (°C)
